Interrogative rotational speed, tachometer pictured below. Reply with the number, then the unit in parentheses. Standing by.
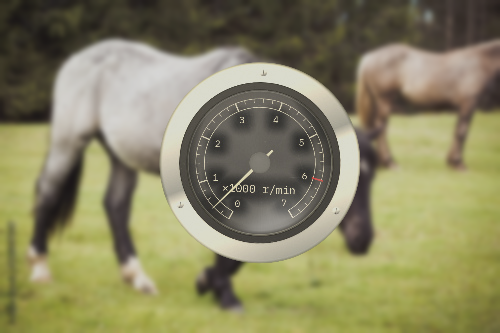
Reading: 400 (rpm)
